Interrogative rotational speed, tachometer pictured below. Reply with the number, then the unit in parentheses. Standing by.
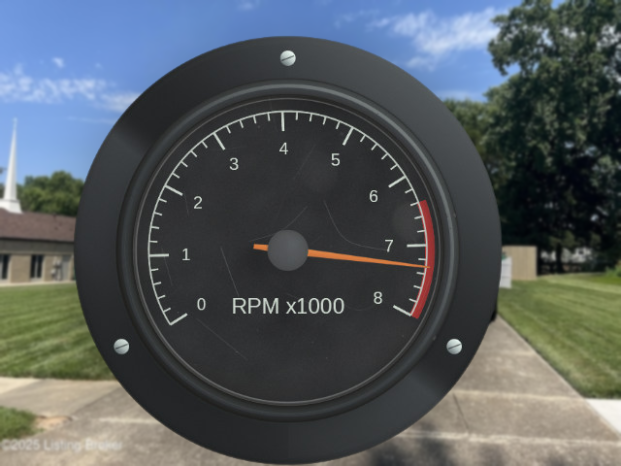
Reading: 7300 (rpm)
